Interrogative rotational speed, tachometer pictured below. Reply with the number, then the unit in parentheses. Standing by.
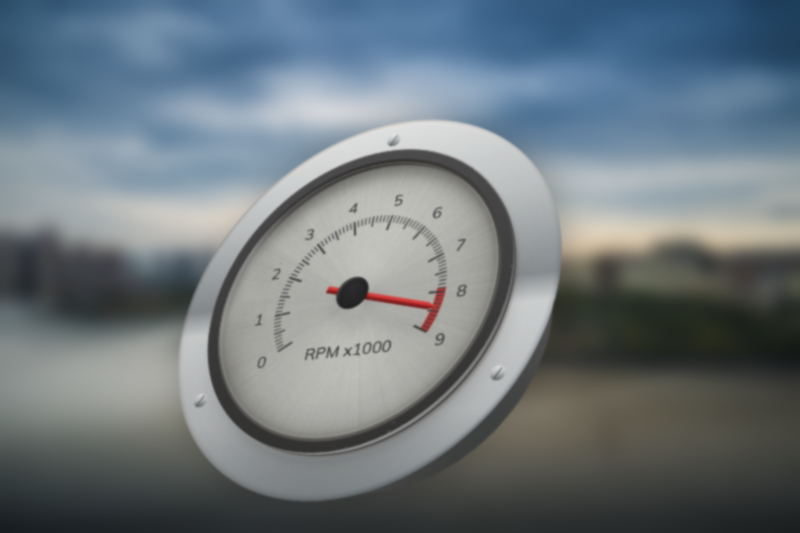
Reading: 8500 (rpm)
